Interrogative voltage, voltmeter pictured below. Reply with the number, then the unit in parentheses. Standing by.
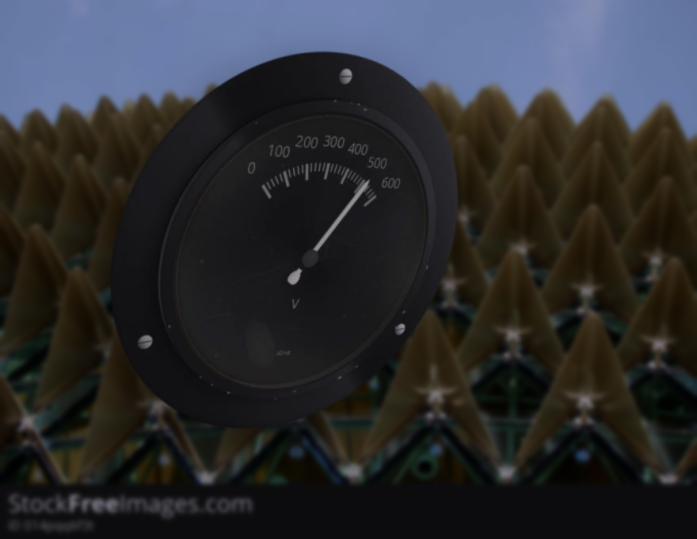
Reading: 500 (V)
